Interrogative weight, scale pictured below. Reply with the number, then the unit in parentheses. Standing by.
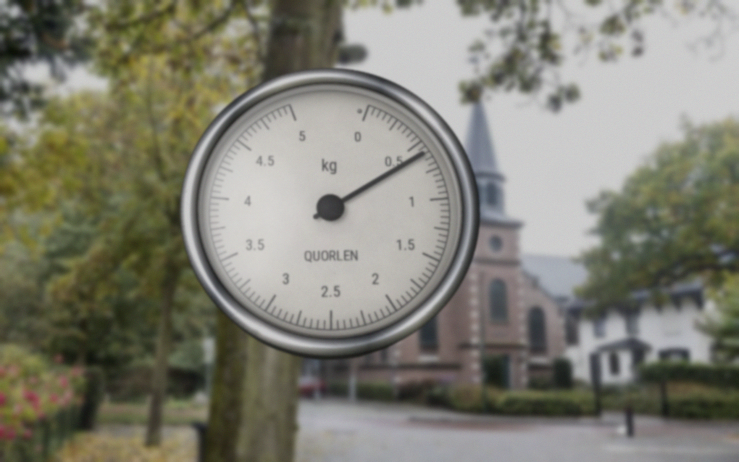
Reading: 0.6 (kg)
